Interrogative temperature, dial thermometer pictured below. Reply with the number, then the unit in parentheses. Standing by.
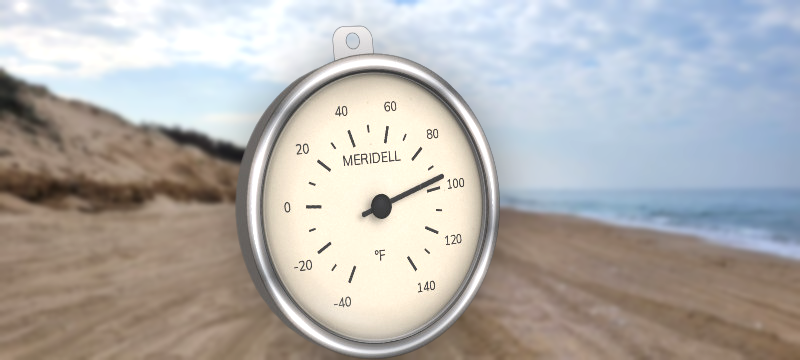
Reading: 95 (°F)
